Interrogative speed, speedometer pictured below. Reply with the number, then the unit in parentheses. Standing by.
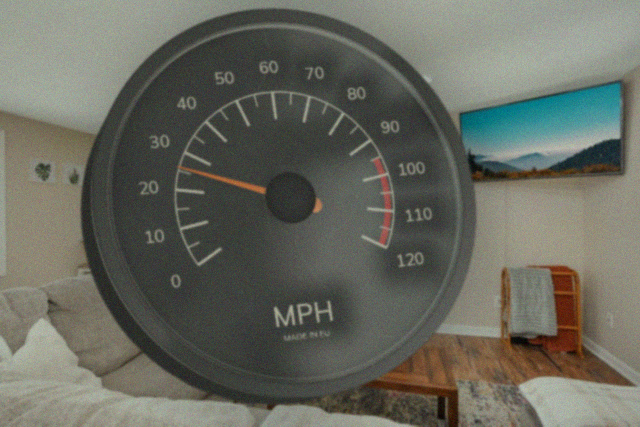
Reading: 25 (mph)
